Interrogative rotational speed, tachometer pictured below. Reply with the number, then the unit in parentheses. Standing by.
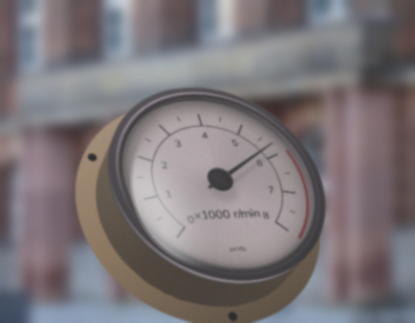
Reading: 5750 (rpm)
